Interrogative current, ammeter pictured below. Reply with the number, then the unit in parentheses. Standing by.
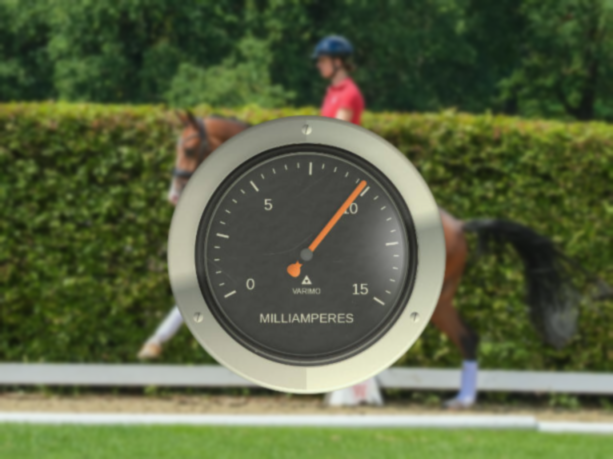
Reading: 9.75 (mA)
